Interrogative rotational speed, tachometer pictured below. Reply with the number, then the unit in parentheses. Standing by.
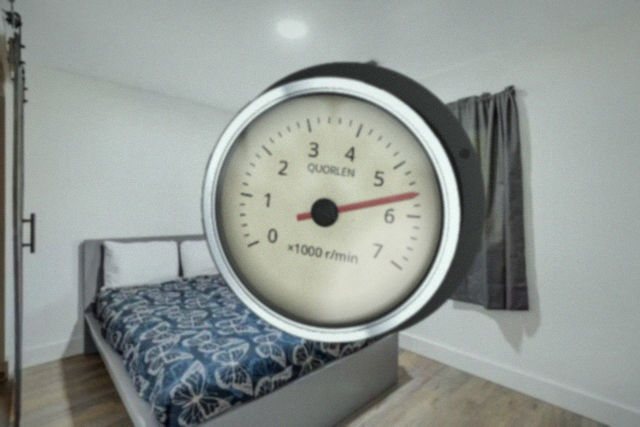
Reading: 5600 (rpm)
